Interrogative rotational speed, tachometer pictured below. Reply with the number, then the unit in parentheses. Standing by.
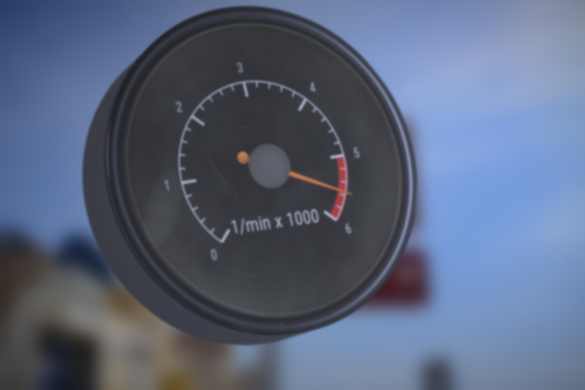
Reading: 5600 (rpm)
